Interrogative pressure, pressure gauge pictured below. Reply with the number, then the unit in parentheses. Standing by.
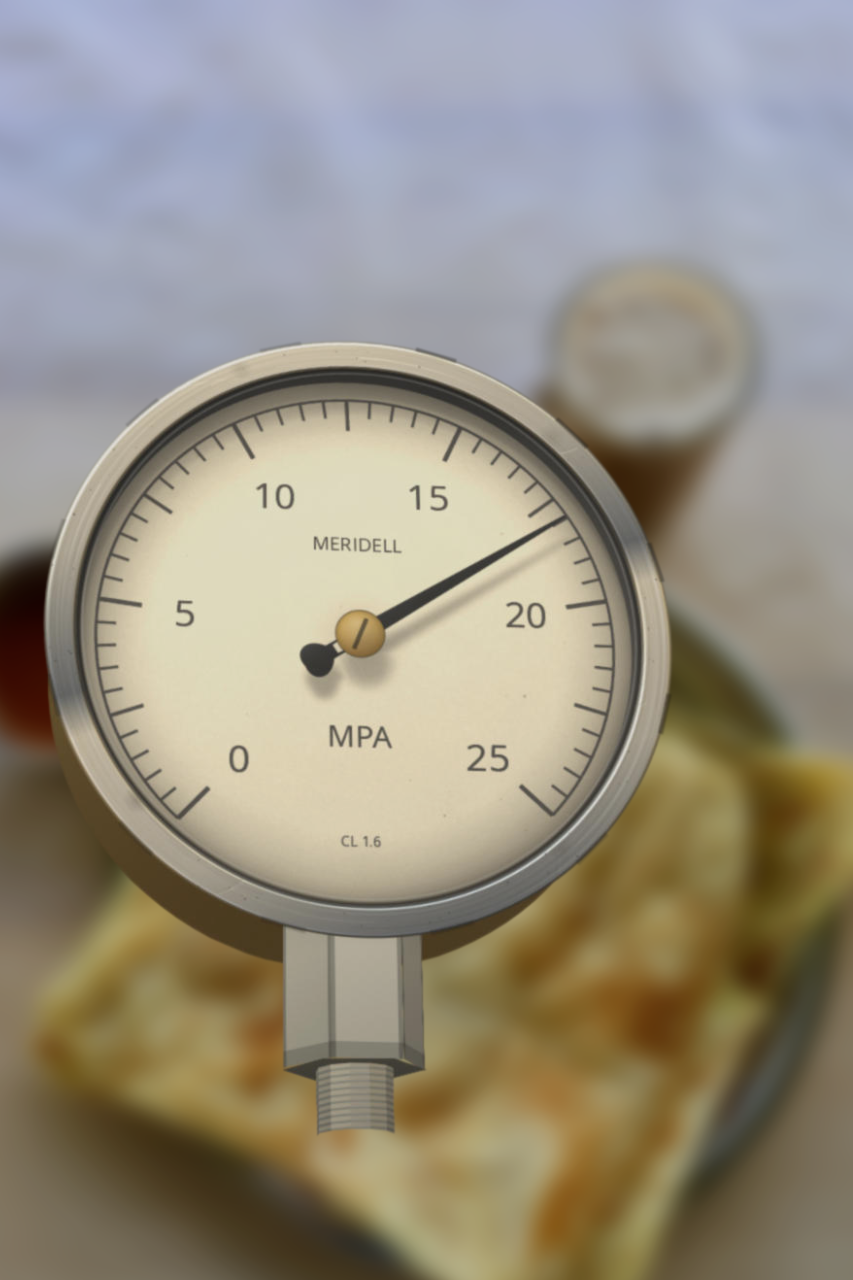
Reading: 18 (MPa)
